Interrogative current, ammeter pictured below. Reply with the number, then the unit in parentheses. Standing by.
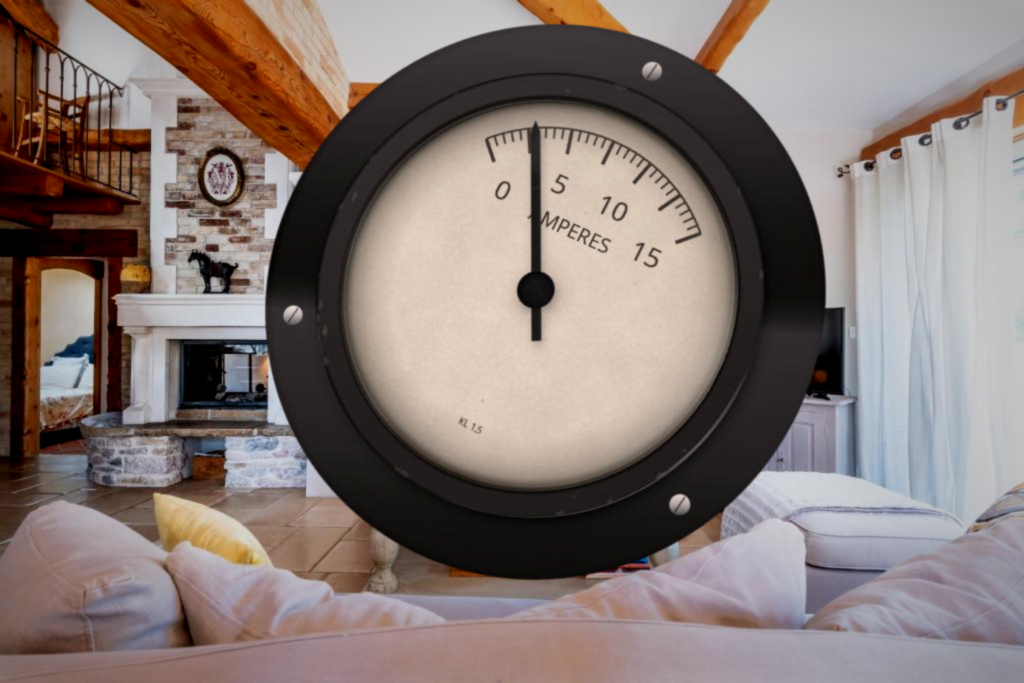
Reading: 3 (A)
